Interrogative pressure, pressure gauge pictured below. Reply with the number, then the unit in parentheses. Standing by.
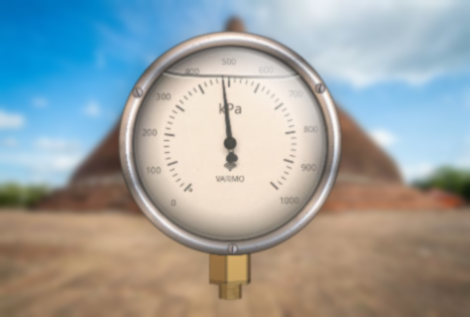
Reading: 480 (kPa)
